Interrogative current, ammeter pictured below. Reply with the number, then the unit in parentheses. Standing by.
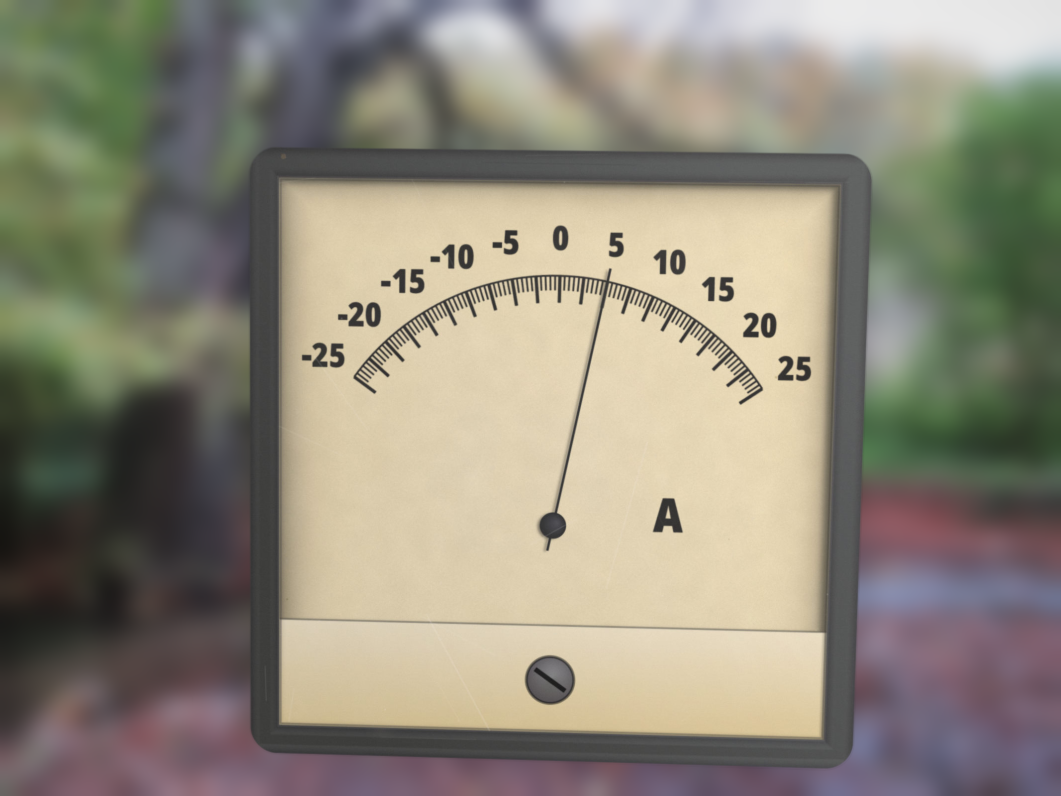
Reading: 5 (A)
